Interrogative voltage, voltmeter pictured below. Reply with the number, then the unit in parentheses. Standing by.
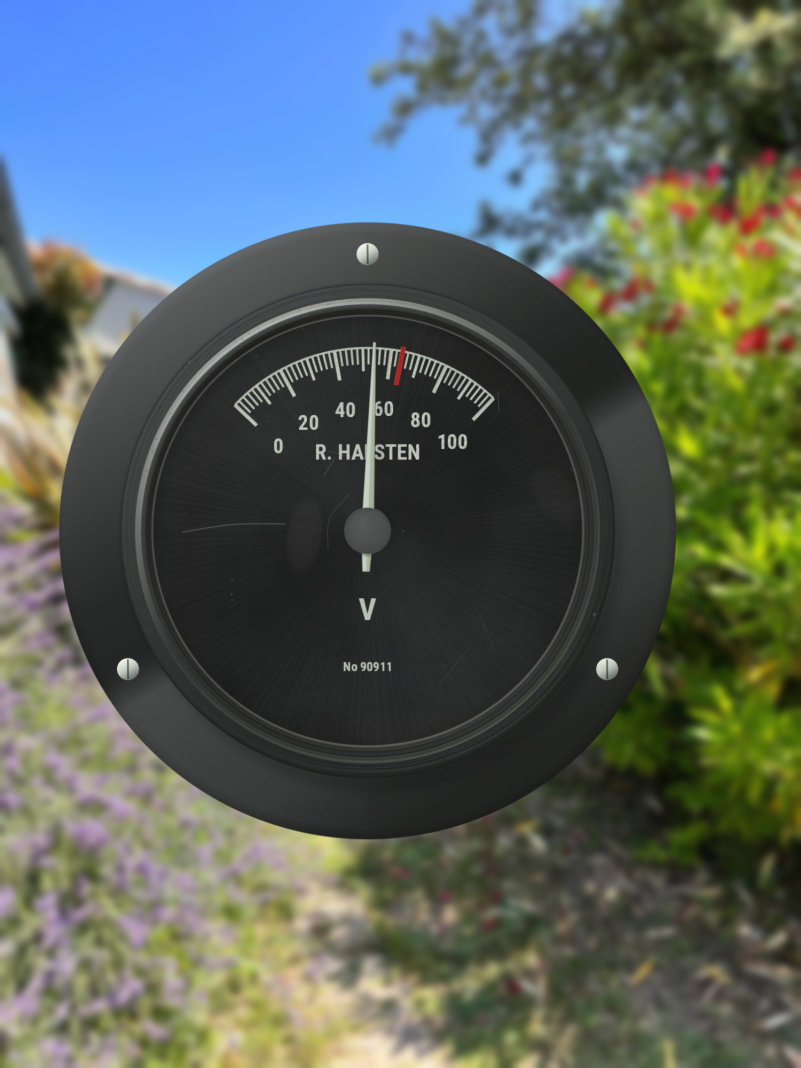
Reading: 54 (V)
